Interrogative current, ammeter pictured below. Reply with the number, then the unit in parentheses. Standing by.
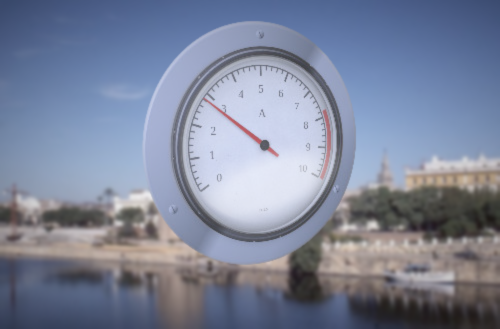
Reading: 2.8 (A)
